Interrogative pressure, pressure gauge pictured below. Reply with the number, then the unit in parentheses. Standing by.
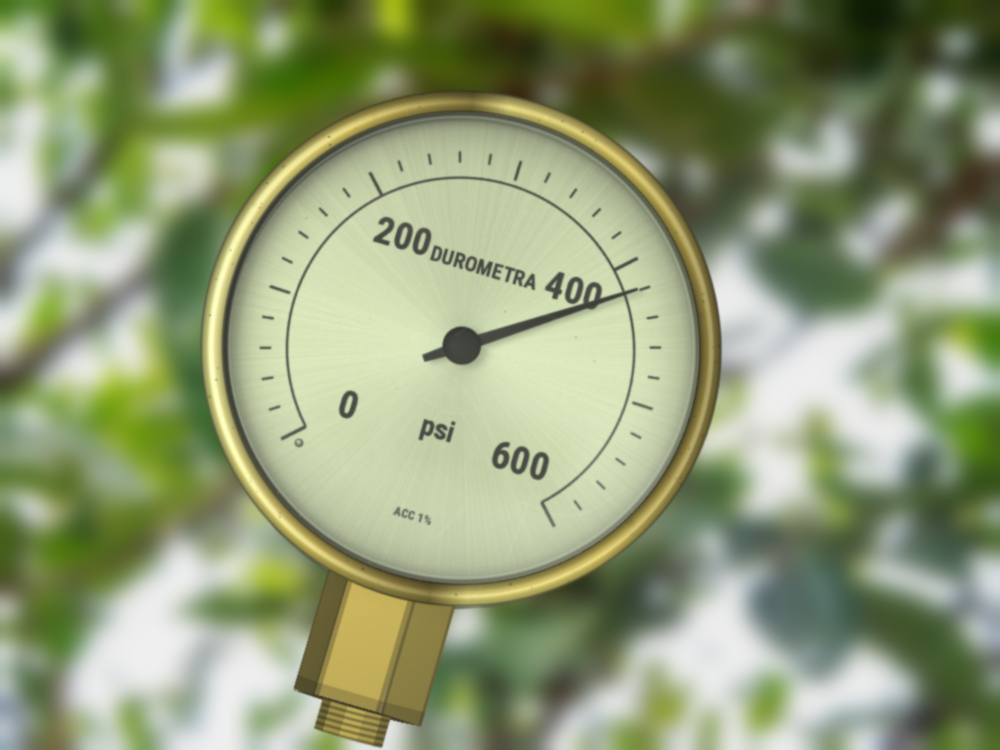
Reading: 420 (psi)
